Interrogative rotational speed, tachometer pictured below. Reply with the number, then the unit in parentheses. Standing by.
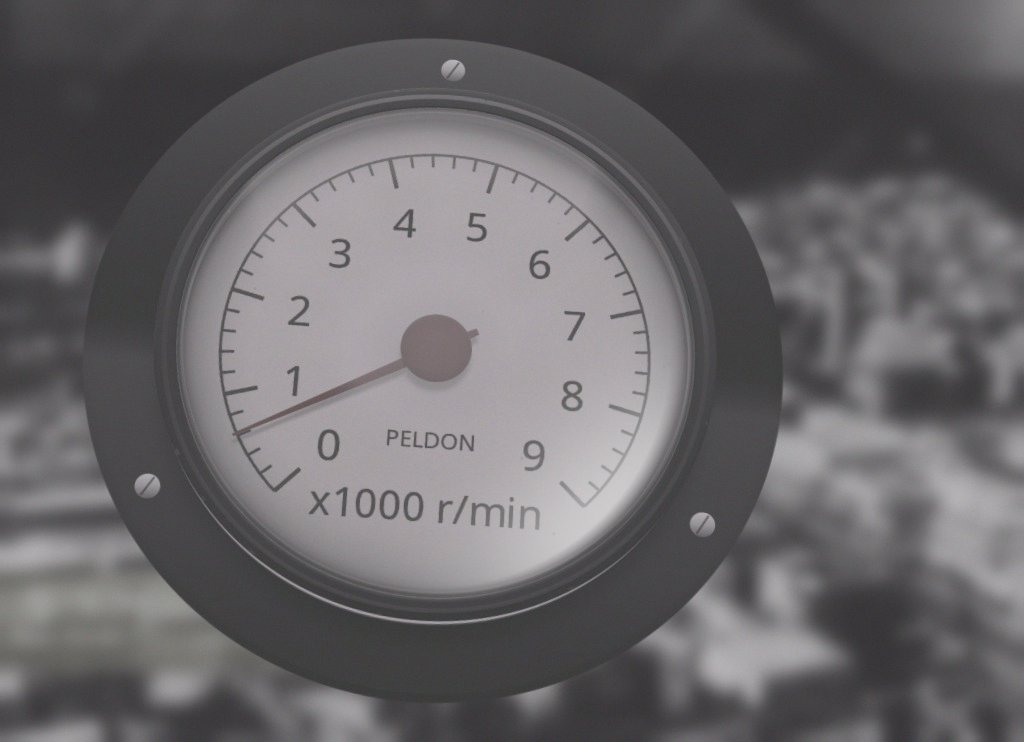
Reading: 600 (rpm)
